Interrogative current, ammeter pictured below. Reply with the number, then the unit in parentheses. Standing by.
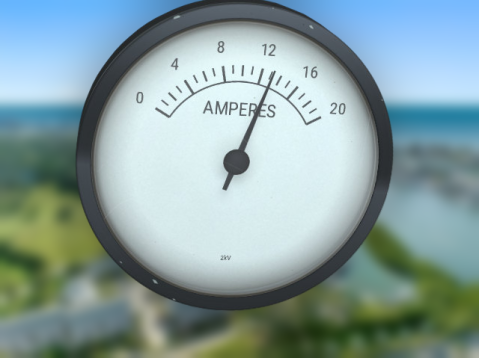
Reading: 13 (A)
